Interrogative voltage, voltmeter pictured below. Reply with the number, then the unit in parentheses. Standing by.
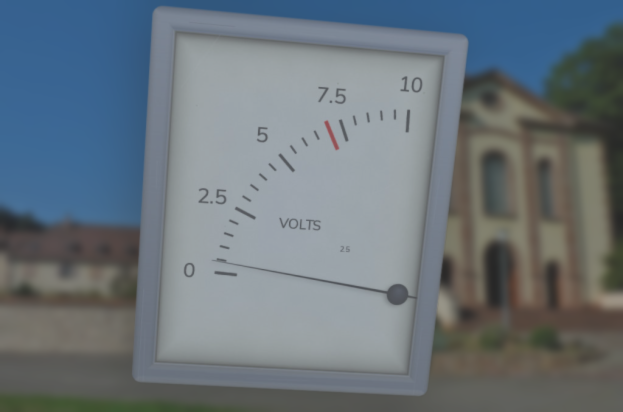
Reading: 0.5 (V)
